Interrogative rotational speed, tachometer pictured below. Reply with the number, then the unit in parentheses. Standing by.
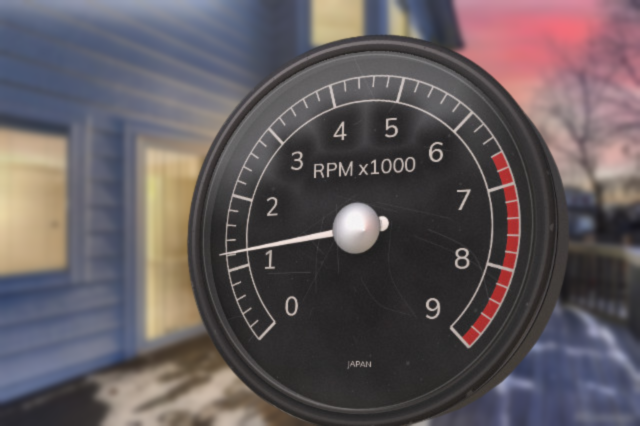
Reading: 1200 (rpm)
